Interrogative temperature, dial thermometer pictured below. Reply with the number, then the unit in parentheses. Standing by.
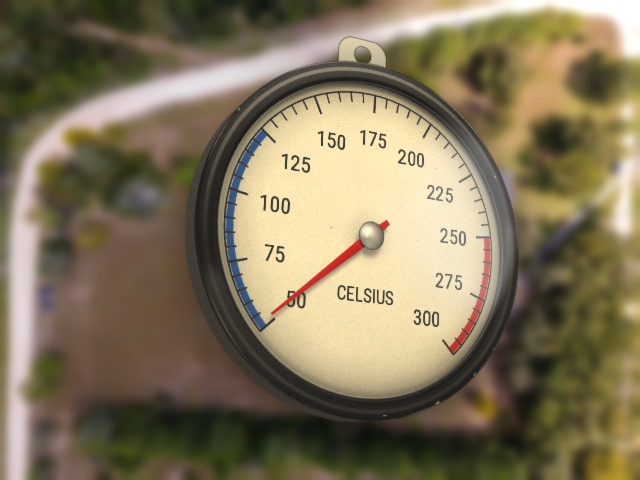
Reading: 52.5 (°C)
